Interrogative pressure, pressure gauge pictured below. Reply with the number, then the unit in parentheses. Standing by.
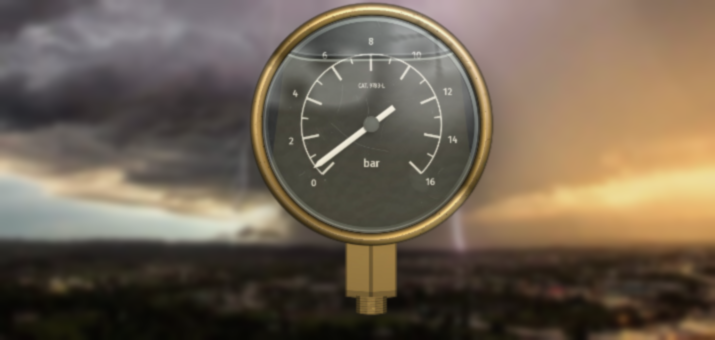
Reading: 0.5 (bar)
